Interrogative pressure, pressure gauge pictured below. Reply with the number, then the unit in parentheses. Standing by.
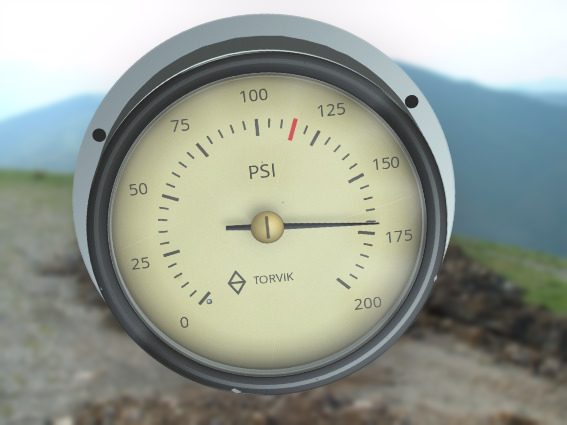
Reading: 170 (psi)
